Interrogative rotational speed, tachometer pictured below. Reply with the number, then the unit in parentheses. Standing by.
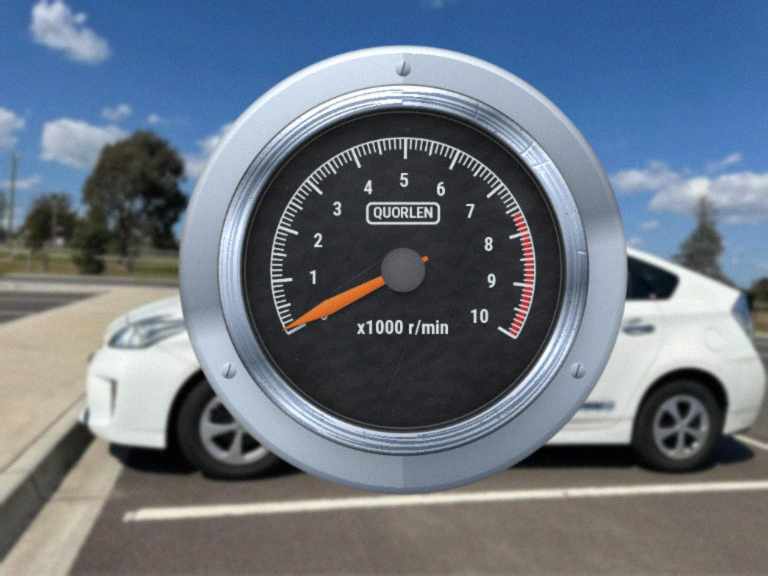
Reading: 100 (rpm)
